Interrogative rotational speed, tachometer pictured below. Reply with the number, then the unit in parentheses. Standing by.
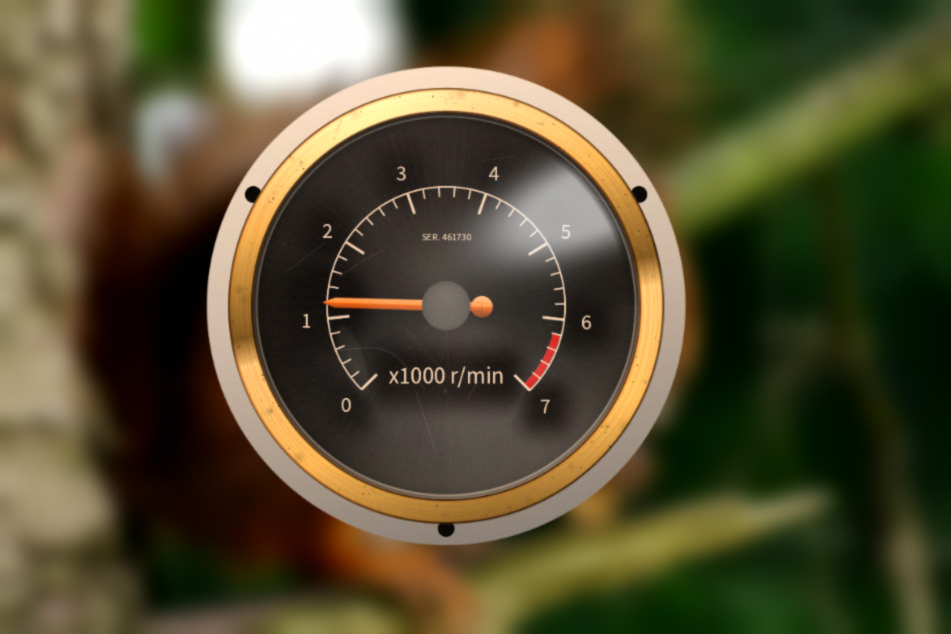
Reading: 1200 (rpm)
